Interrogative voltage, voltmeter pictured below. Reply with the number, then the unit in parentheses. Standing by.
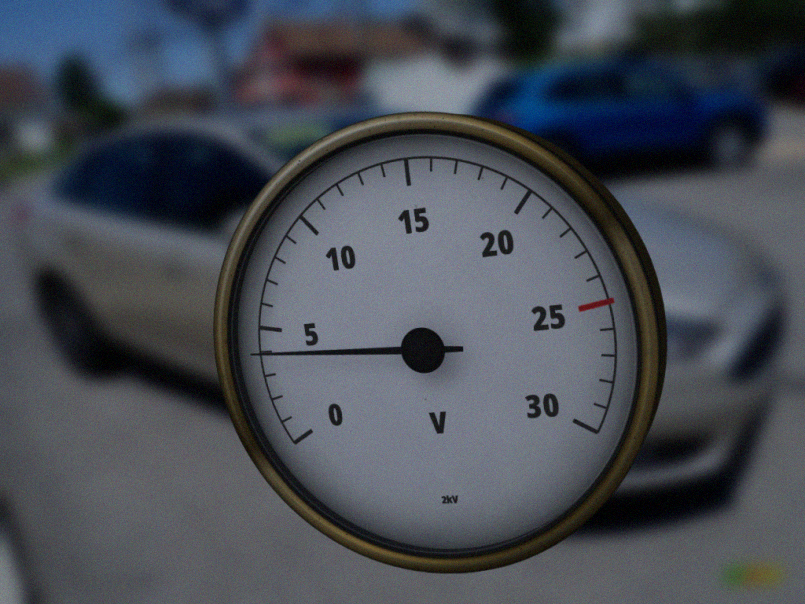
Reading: 4 (V)
